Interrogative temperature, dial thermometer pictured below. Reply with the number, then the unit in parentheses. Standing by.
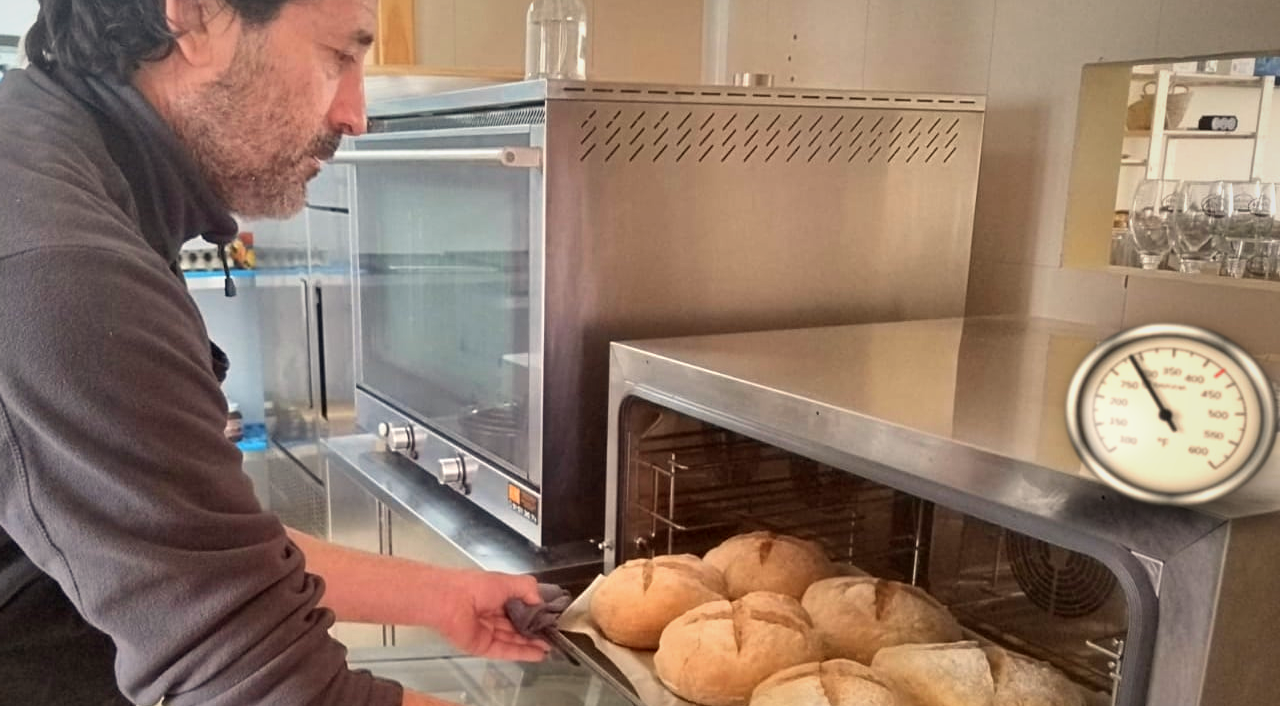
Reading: 287.5 (°F)
